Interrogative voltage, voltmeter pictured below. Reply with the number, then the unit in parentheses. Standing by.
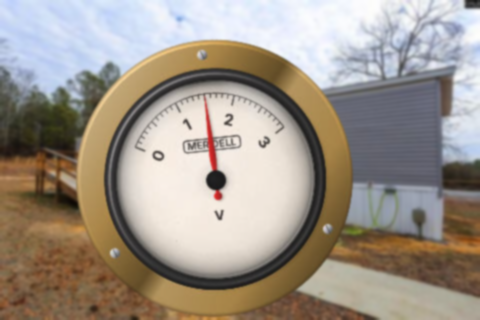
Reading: 1.5 (V)
